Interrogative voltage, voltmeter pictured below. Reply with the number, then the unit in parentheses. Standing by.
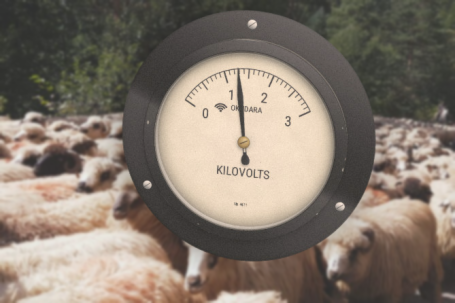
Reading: 1.3 (kV)
